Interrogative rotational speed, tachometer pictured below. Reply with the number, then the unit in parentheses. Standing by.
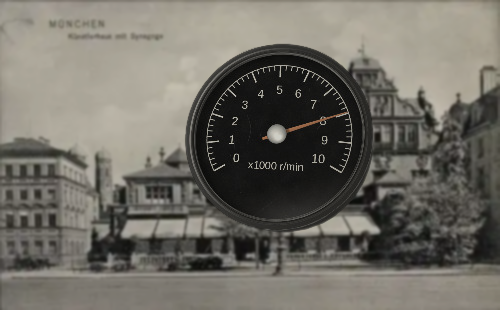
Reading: 8000 (rpm)
